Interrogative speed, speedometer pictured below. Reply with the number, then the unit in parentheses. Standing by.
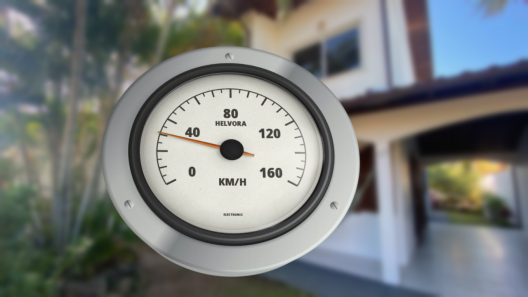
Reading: 30 (km/h)
